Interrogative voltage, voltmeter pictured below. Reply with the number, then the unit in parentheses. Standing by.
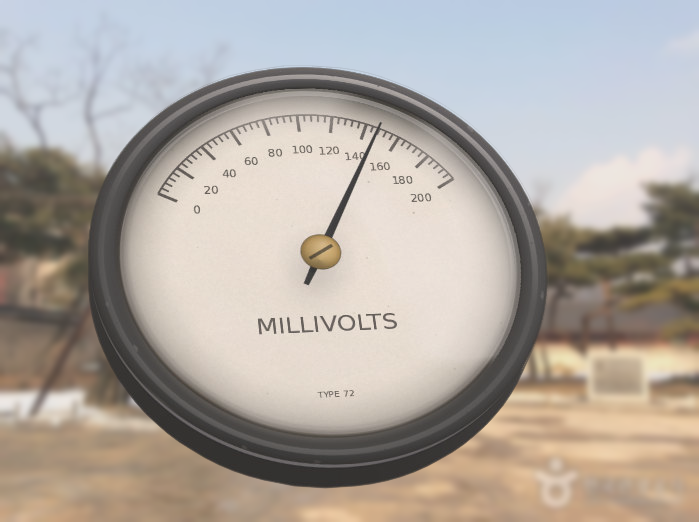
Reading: 148 (mV)
